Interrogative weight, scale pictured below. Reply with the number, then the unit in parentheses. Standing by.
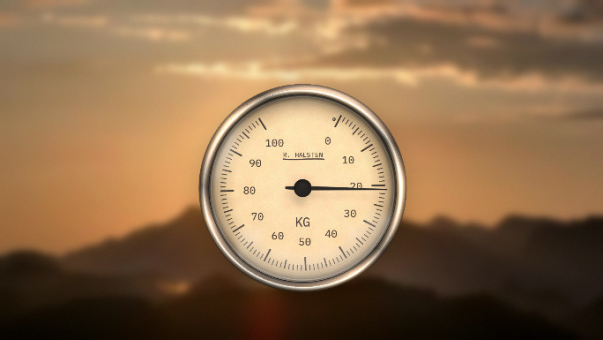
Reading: 21 (kg)
